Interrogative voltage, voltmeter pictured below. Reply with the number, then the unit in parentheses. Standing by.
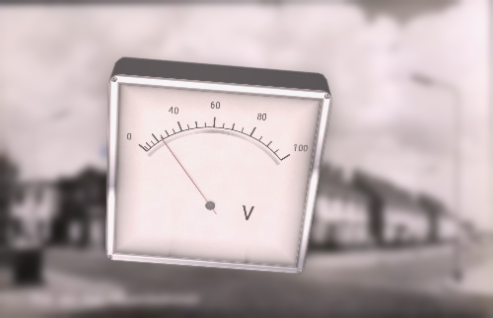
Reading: 25 (V)
